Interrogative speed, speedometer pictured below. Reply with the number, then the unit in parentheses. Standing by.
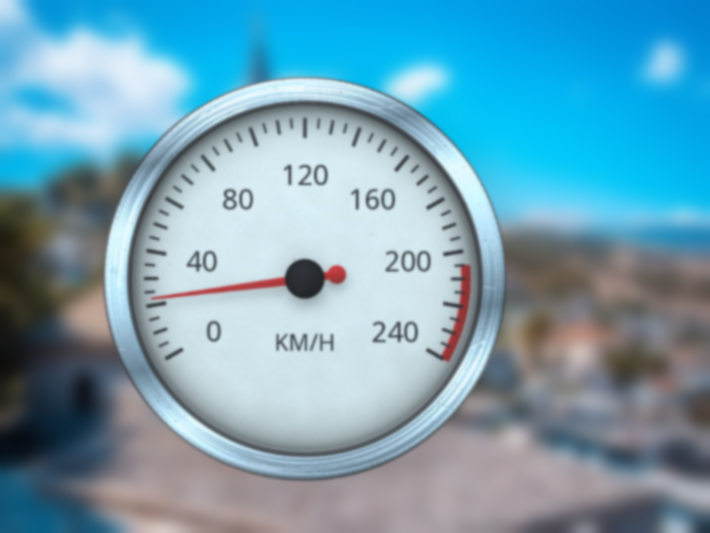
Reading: 22.5 (km/h)
